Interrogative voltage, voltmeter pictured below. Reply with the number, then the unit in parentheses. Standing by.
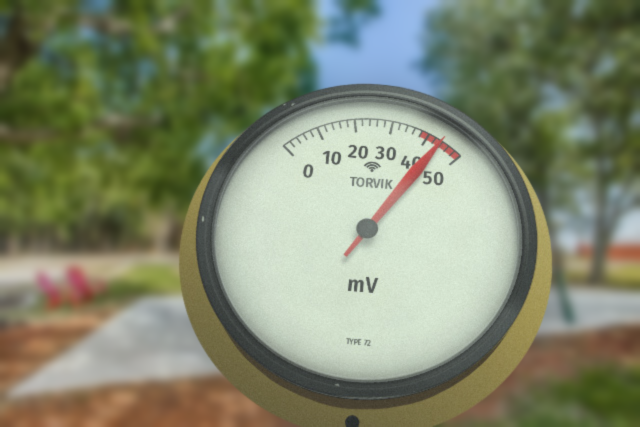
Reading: 44 (mV)
